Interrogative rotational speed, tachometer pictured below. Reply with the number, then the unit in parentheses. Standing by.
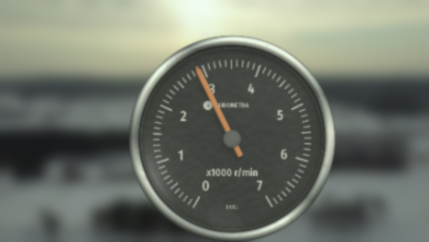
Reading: 2900 (rpm)
